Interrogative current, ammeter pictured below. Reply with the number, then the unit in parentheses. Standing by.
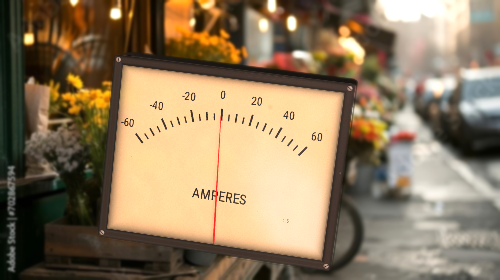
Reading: 0 (A)
